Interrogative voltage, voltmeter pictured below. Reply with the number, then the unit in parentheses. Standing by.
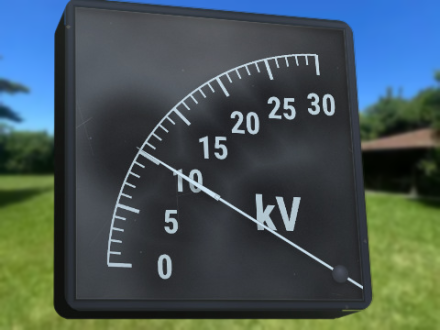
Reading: 10 (kV)
